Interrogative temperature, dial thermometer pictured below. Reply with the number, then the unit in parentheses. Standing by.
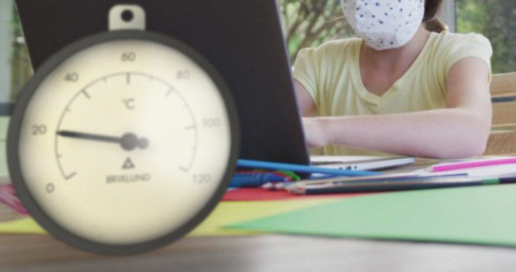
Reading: 20 (°C)
